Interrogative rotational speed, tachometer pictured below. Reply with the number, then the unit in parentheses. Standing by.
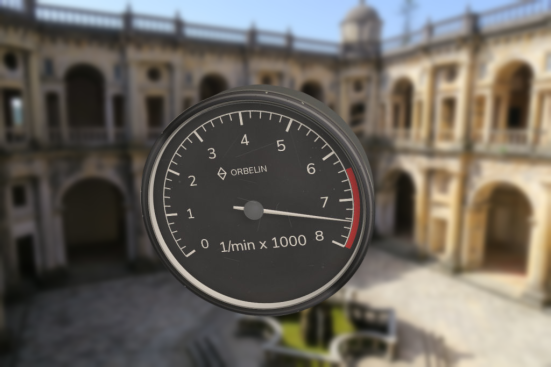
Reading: 7400 (rpm)
